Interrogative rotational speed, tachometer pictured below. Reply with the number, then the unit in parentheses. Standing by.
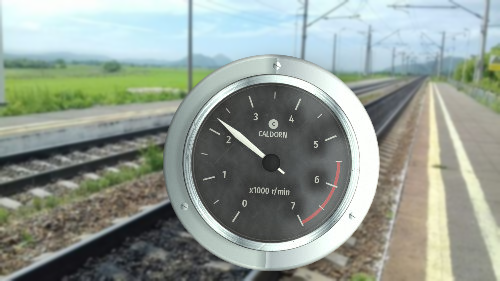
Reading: 2250 (rpm)
